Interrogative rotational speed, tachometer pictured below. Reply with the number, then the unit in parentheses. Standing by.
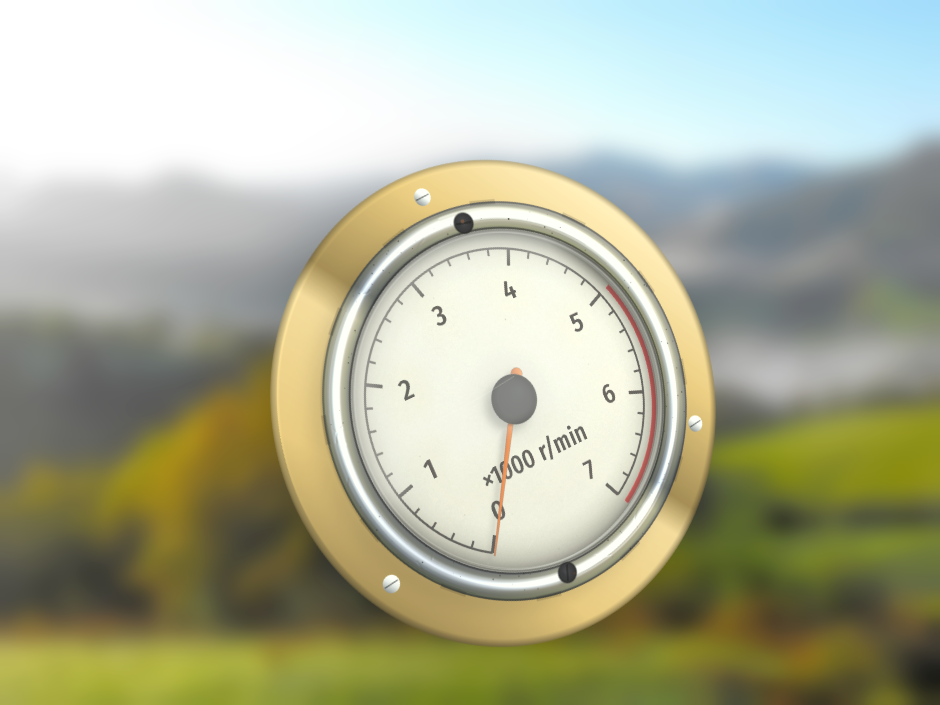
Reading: 0 (rpm)
